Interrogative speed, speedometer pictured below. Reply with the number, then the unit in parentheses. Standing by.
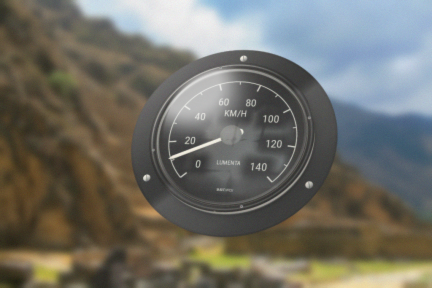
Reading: 10 (km/h)
